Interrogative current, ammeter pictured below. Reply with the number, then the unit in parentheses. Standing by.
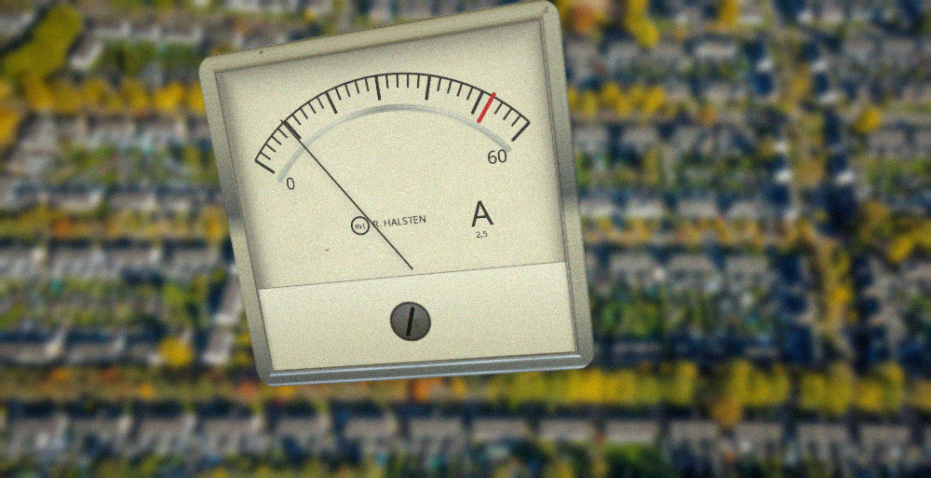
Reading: 10 (A)
